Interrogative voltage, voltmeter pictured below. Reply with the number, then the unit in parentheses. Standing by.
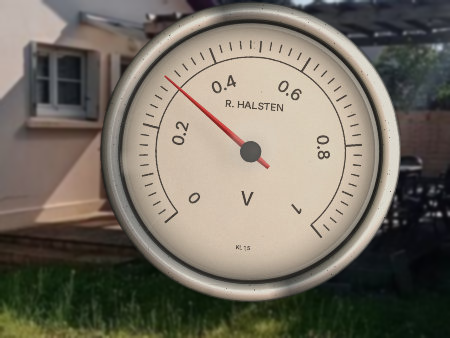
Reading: 0.3 (V)
